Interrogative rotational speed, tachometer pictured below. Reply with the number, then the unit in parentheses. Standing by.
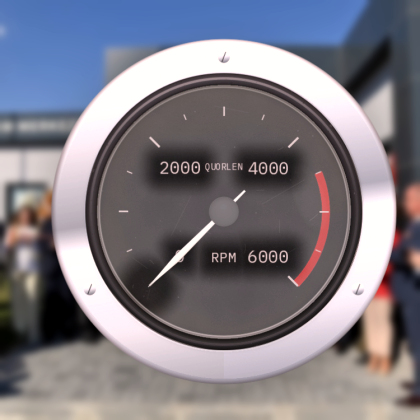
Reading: 0 (rpm)
